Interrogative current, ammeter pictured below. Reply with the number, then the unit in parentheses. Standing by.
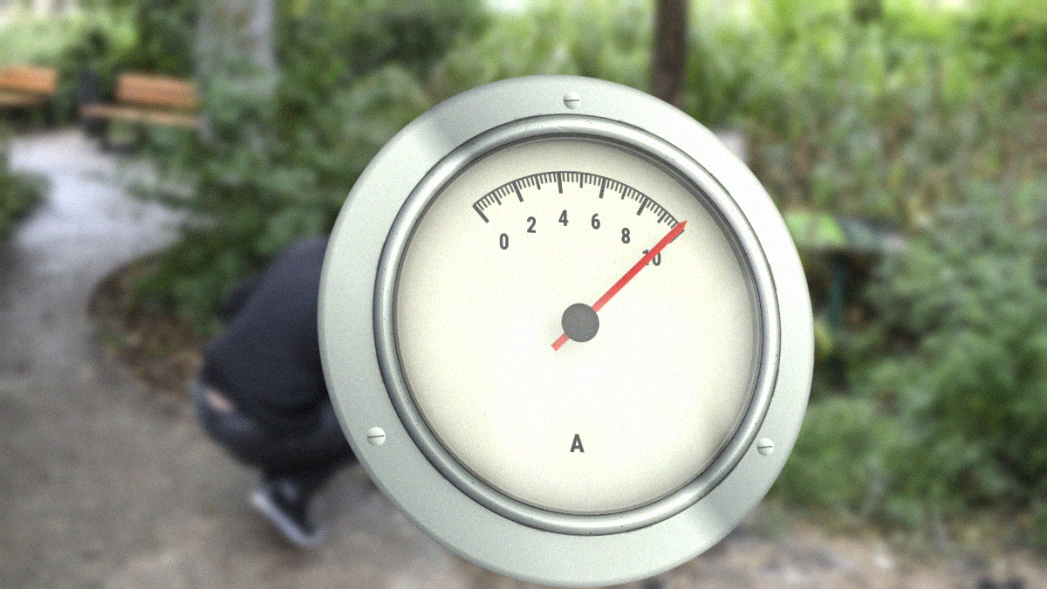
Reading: 9.8 (A)
